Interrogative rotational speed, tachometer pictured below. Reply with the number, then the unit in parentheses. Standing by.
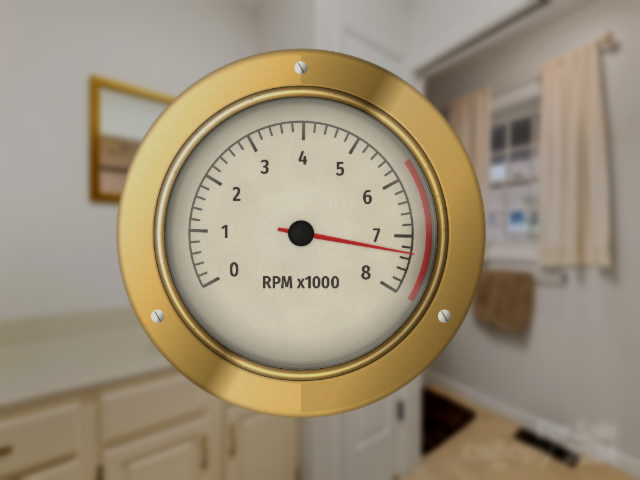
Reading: 7300 (rpm)
